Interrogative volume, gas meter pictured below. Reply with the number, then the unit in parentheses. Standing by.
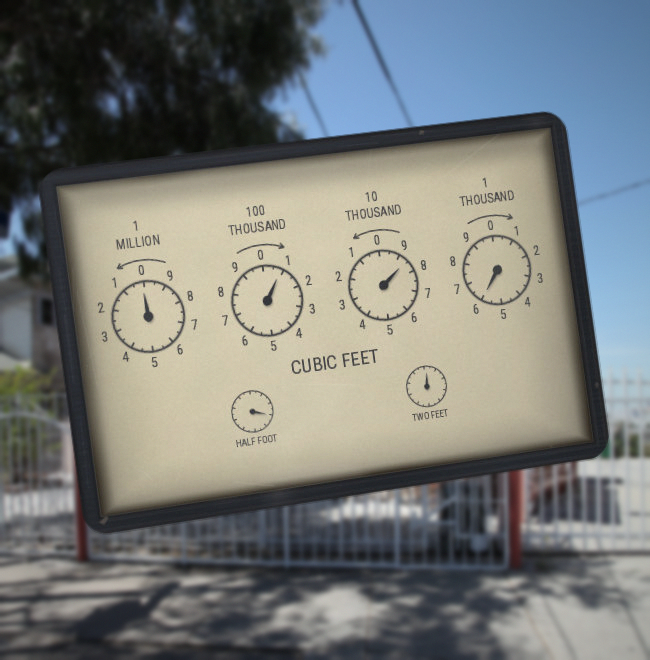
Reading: 8600 (ft³)
